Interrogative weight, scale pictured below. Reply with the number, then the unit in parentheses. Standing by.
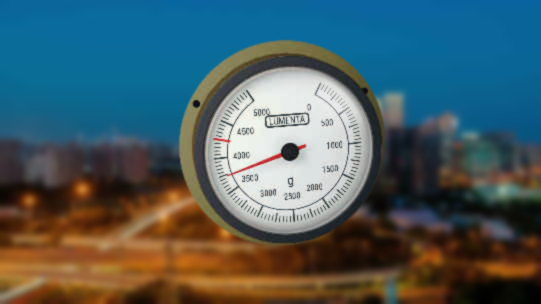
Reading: 3750 (g)
